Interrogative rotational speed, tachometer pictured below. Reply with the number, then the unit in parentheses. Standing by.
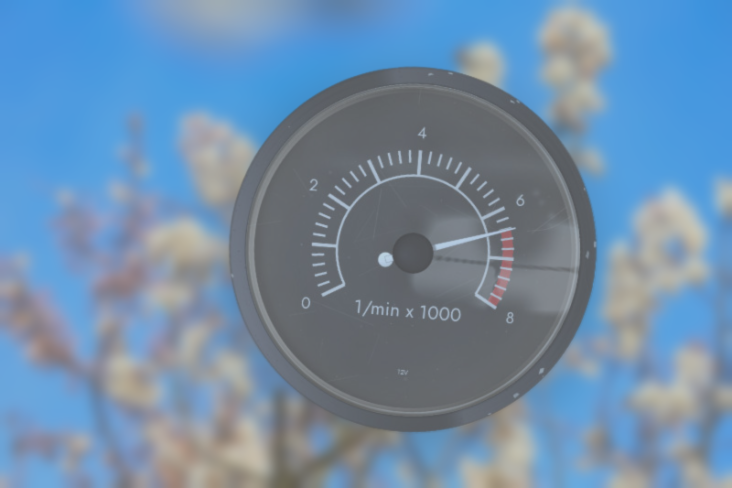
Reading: 6400 (rpm)
